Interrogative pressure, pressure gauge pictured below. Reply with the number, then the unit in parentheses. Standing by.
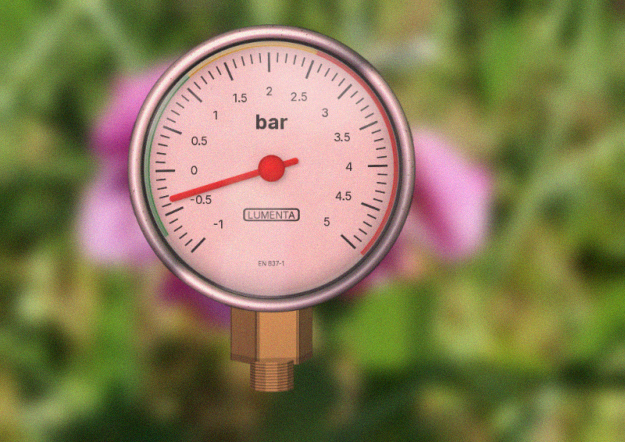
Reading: -0.35 (bar)
